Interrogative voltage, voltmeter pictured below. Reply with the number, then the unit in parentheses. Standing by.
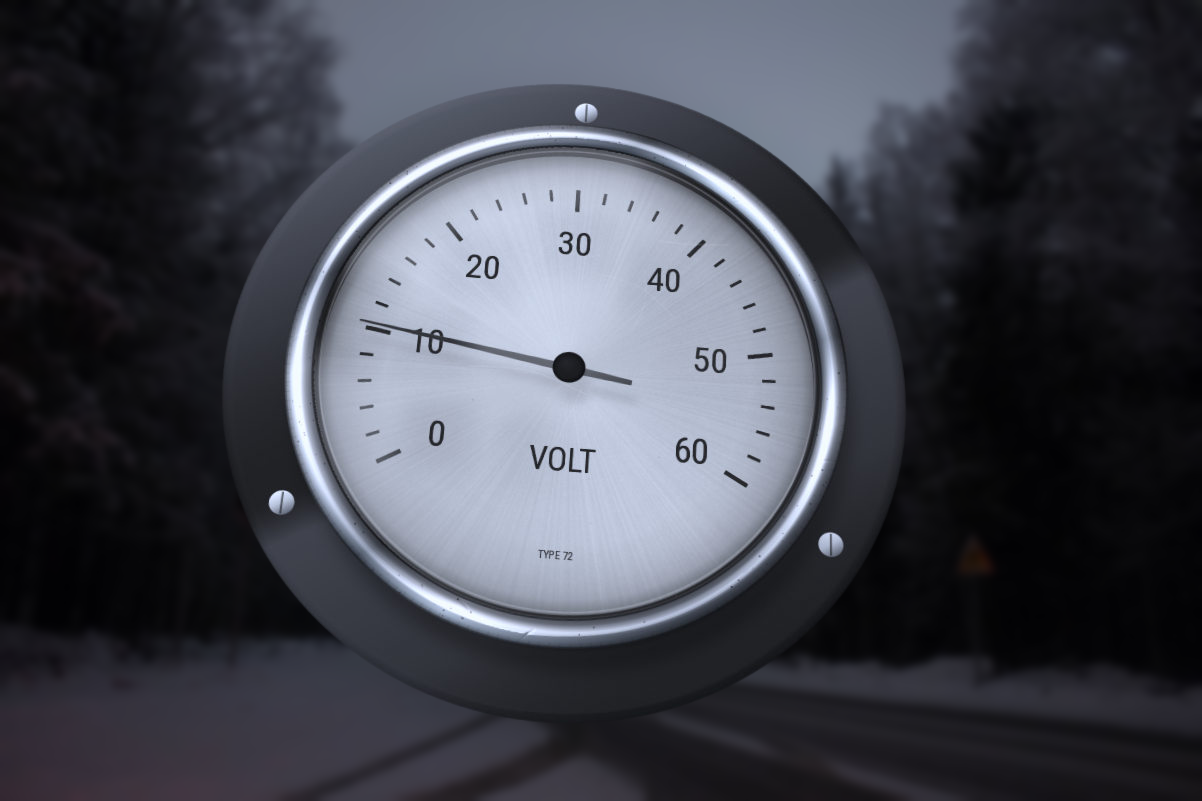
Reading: 10 (V)
